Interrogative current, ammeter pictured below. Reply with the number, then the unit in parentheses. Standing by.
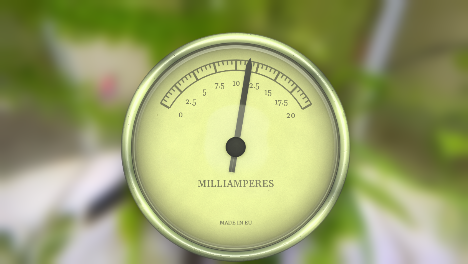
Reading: 11.5 (mA)
